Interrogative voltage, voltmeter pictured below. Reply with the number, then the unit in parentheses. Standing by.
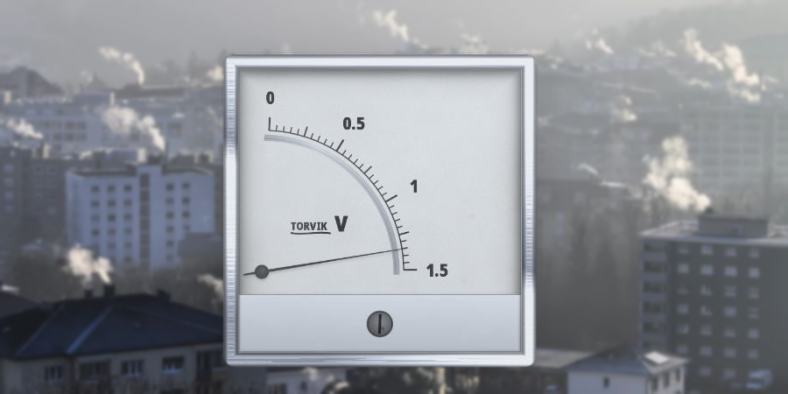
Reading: 1.35 (V)
